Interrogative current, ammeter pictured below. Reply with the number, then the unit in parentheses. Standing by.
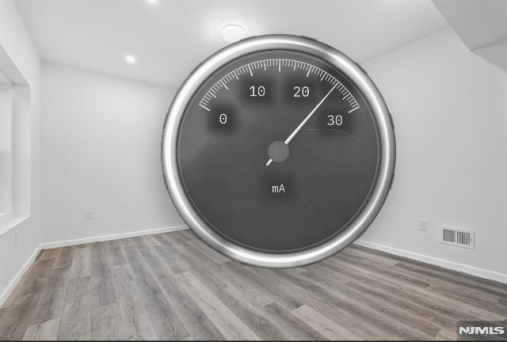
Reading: 25 (mA)
